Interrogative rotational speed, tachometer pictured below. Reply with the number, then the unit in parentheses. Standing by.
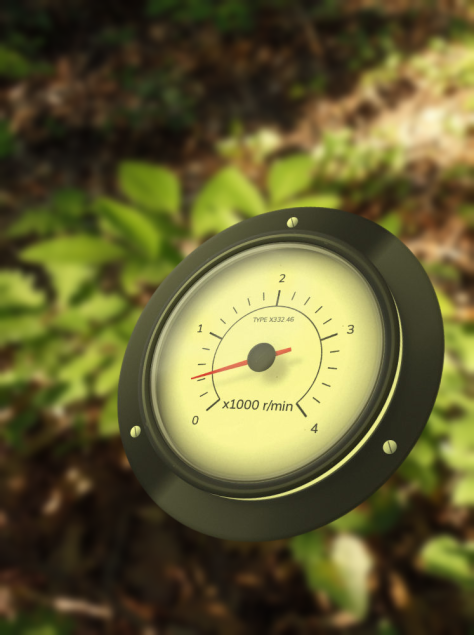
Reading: 400 (rpm)
